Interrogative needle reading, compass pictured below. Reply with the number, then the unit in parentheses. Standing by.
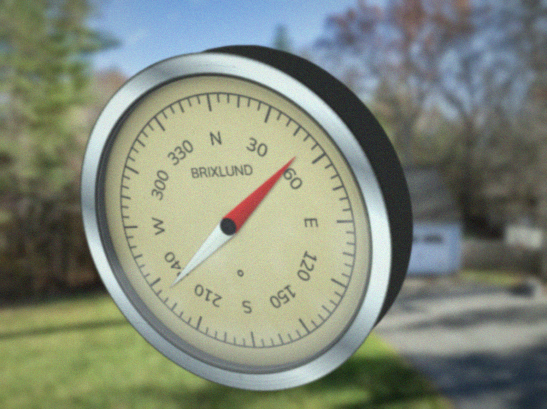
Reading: 52.5 (°)
